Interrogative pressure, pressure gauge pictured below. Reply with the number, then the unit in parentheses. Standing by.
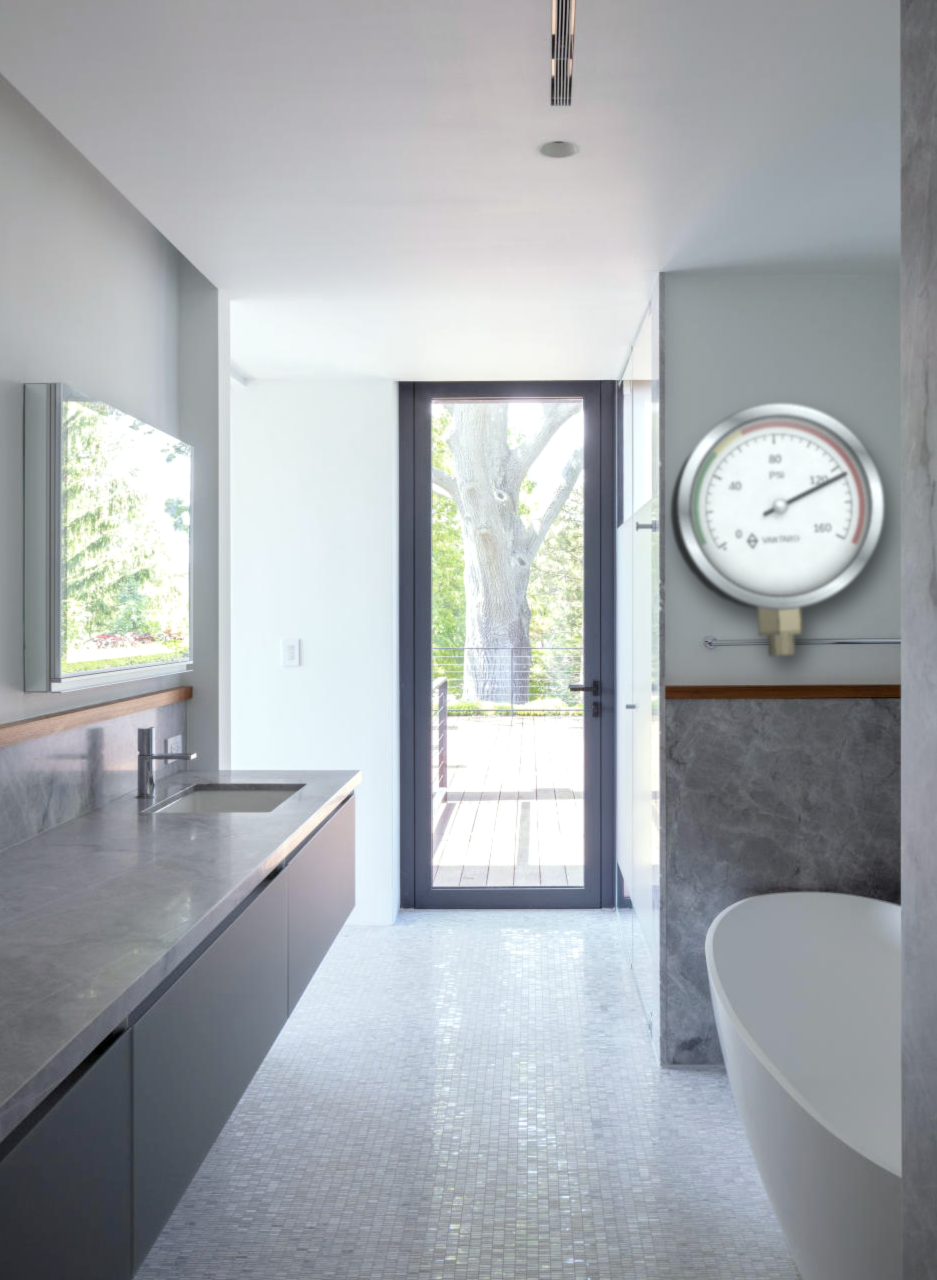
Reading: 125 (psi)
